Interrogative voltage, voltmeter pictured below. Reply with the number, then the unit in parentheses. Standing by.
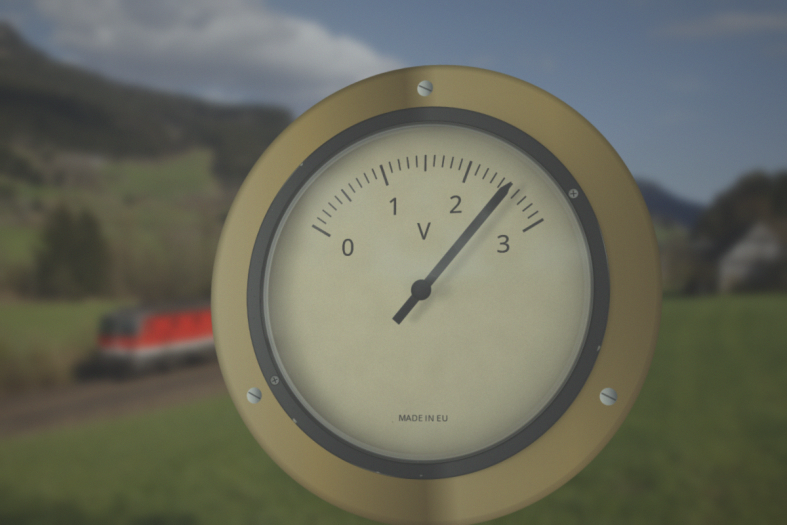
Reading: 2.5 (V)
